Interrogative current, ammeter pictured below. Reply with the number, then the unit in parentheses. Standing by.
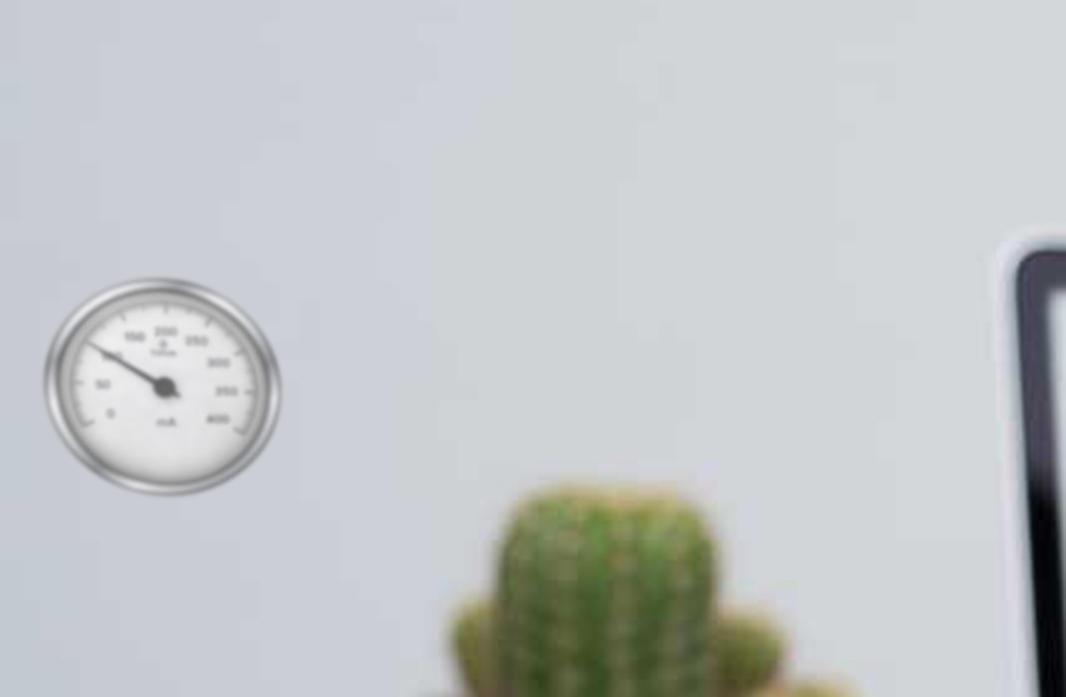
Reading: 100 (mA)
